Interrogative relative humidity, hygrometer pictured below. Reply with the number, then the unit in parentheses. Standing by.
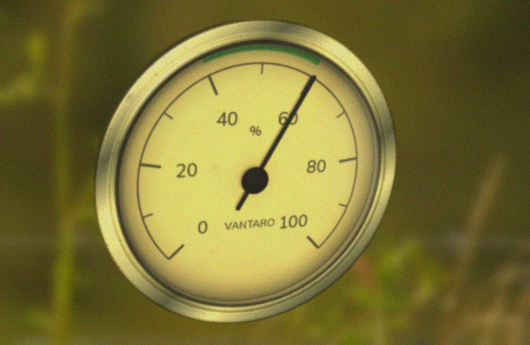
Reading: 60 (%)
